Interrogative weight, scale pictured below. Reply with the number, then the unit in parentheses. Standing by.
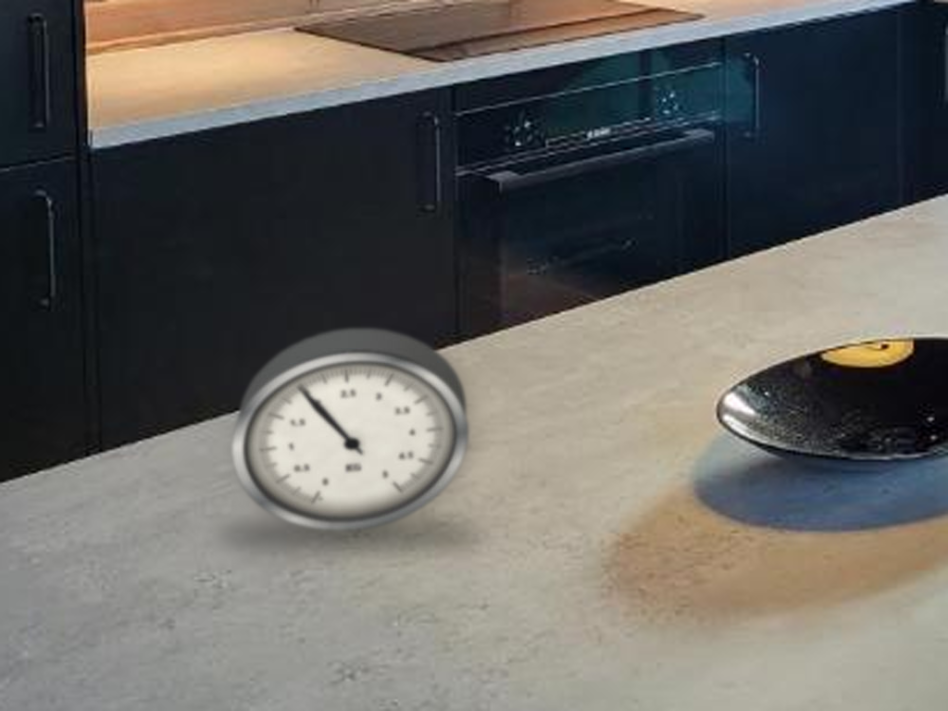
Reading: 2 (kg)
